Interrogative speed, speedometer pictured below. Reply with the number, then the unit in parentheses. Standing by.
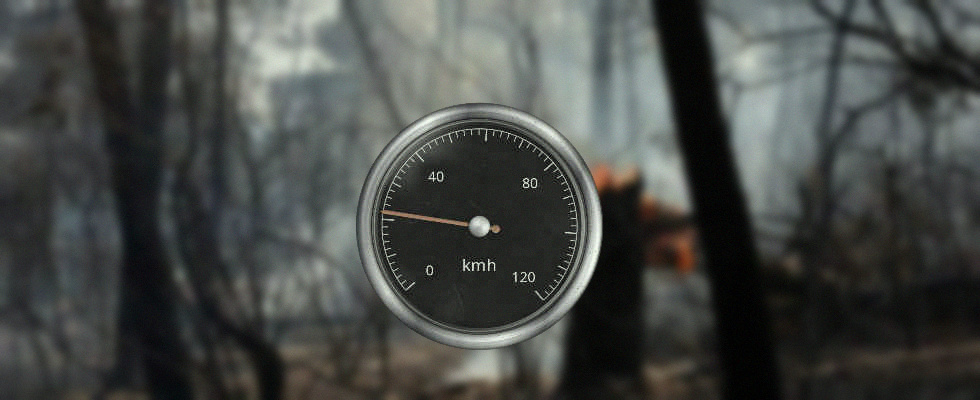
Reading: 22 (km/h)
